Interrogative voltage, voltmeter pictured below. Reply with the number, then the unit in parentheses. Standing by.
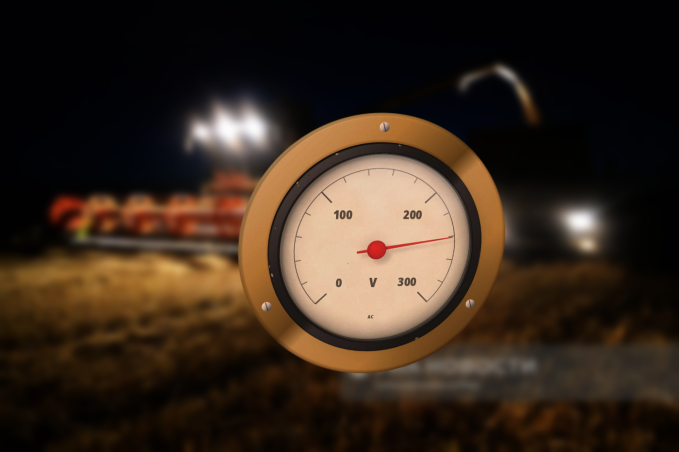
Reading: 240 (V)
